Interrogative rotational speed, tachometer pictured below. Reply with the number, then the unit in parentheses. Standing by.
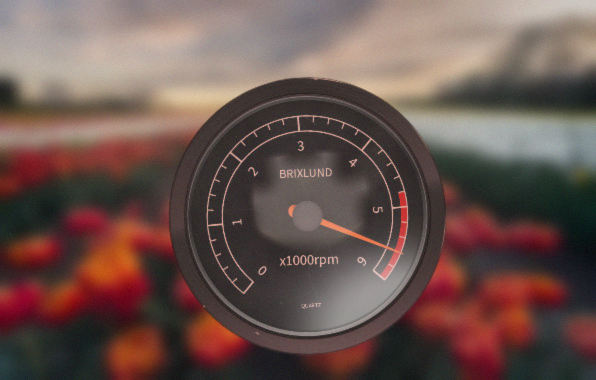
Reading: 5600 (rpm)
